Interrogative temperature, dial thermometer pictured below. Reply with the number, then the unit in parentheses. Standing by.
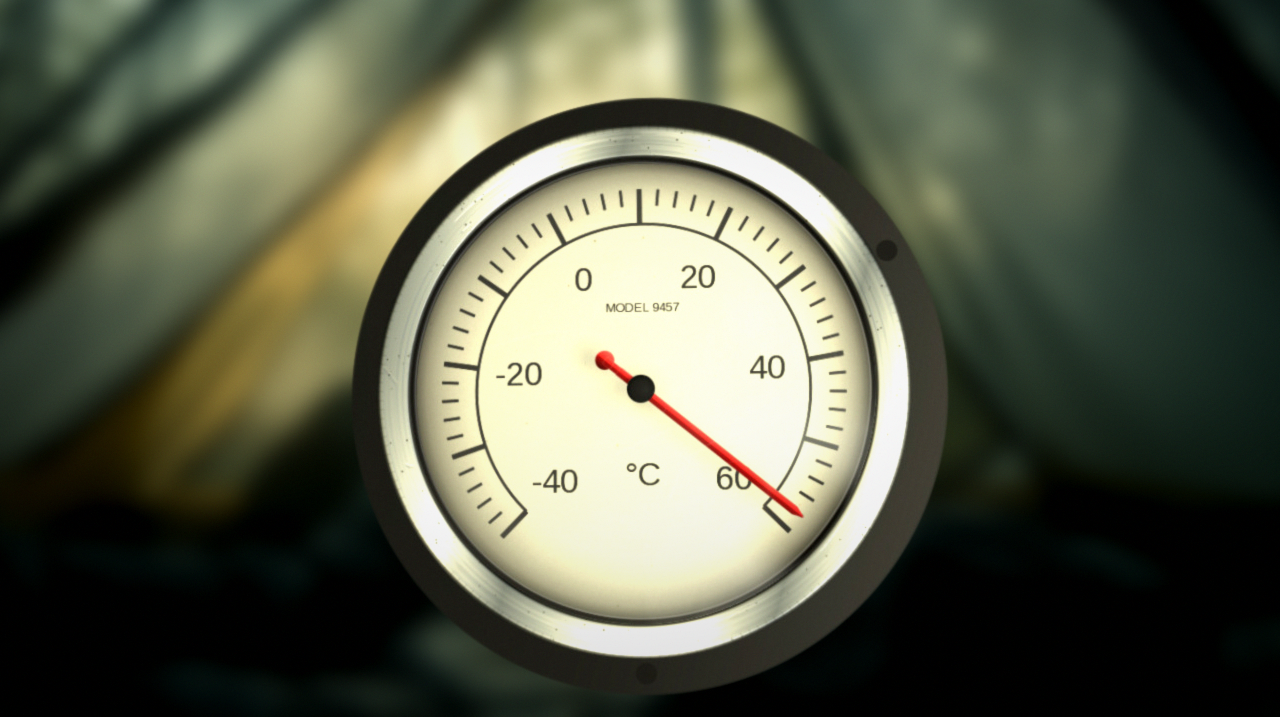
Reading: 58 (°C)
